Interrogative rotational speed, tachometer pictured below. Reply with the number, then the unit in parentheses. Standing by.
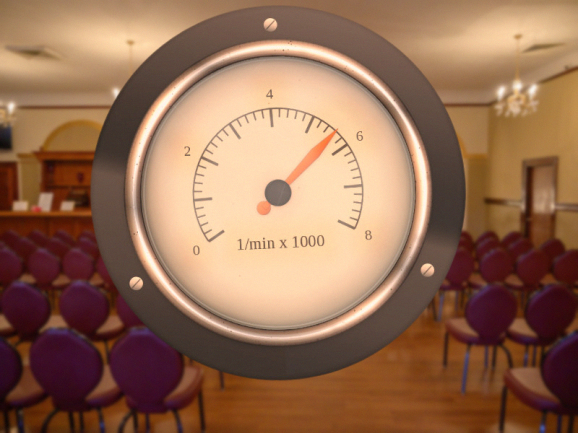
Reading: 5600 (rpm)
